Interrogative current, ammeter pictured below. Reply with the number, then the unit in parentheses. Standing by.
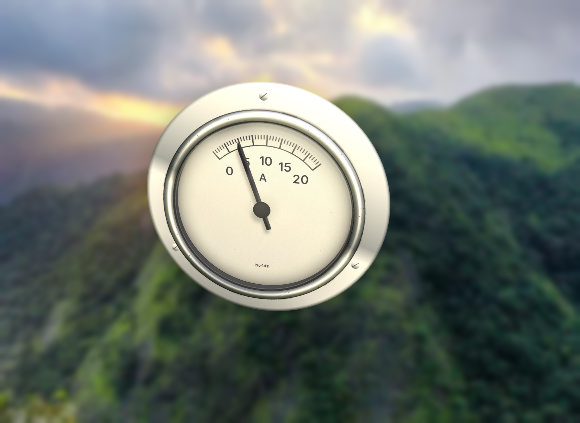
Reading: 5 (A)
